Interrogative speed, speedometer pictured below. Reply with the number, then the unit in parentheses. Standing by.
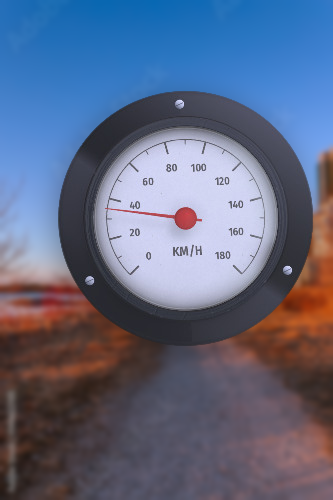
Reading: 35 (km/h)
